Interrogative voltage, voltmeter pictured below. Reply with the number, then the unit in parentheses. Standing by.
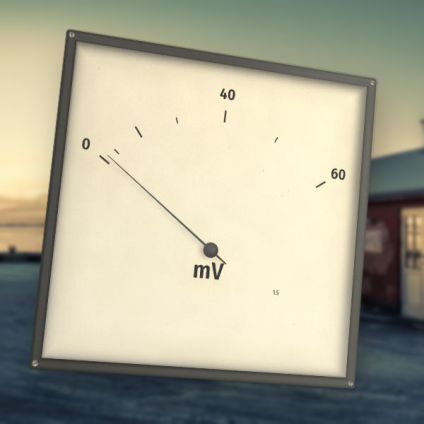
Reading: 5 (mV)
